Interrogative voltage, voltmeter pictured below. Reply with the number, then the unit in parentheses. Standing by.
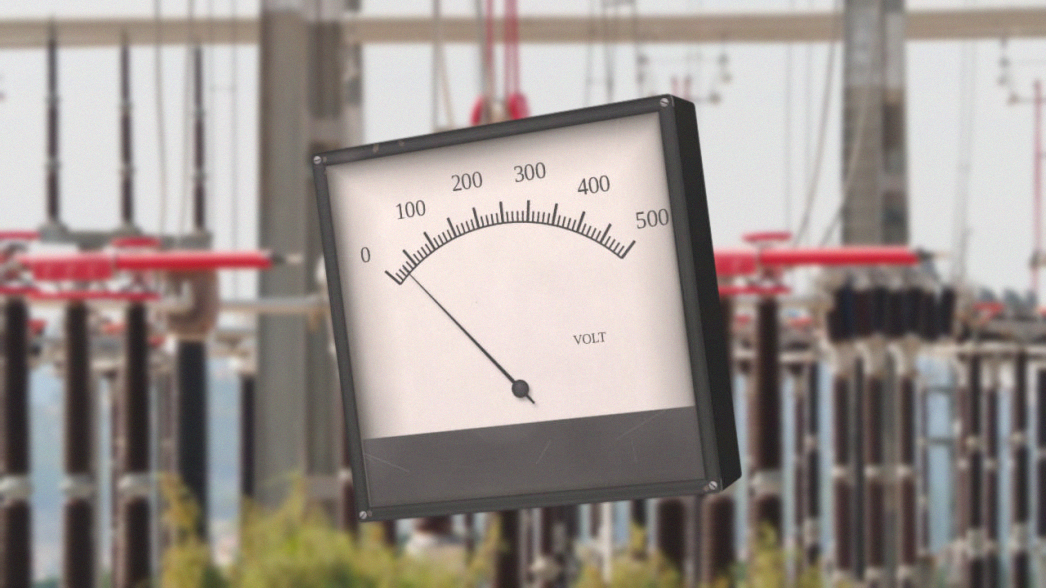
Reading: 30 (V)
